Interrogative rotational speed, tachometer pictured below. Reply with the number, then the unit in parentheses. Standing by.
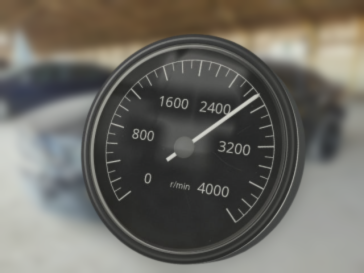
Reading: 2700 (rpm)
